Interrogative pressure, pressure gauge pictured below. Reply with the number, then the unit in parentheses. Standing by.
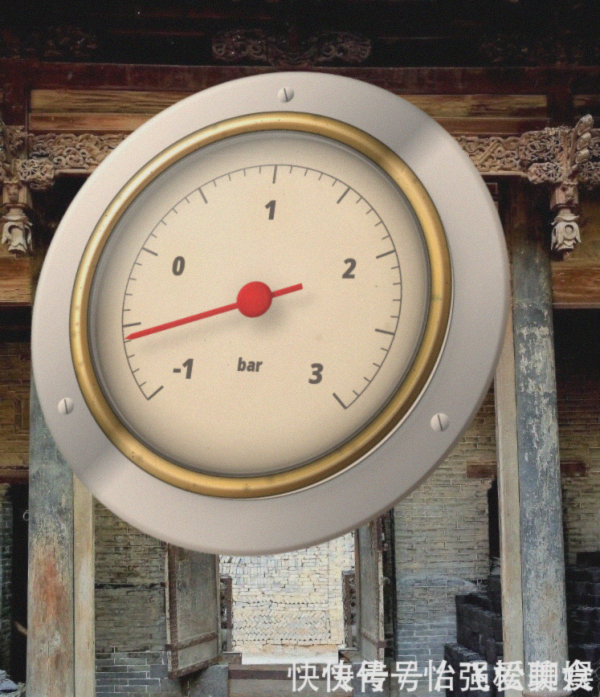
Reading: -0.6 (bar)
